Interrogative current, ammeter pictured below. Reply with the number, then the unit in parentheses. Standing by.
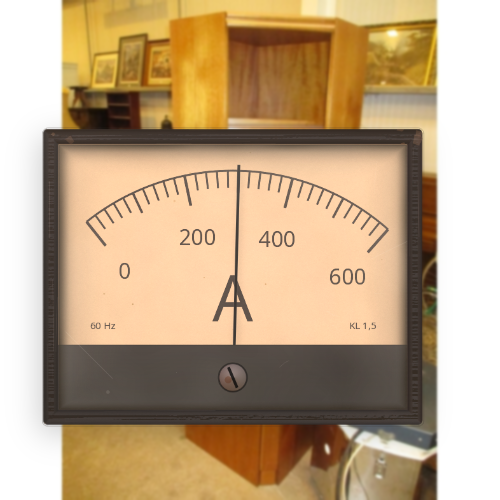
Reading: 300 (A)
